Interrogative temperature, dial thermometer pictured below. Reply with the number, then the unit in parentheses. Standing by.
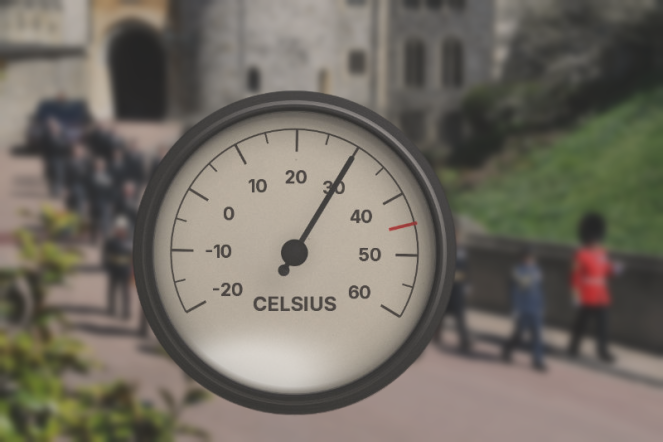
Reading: 30 (°C)
